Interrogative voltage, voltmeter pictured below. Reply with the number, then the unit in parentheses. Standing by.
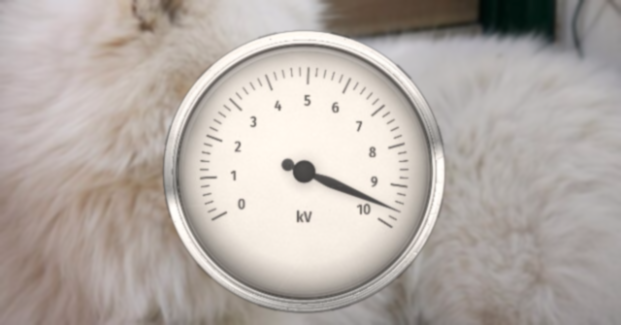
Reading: 9.6 (kV)
